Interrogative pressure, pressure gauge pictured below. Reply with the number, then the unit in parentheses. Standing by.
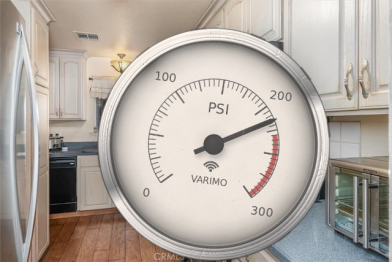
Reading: 215 (psi)
